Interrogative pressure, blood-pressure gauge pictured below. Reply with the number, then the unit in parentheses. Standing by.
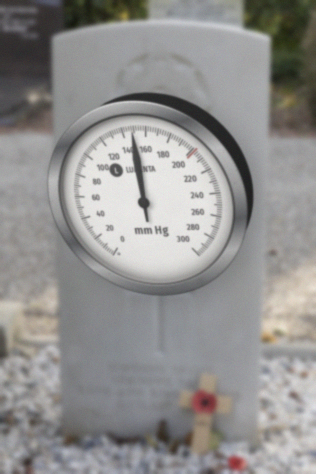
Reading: 150 (mmHg)
